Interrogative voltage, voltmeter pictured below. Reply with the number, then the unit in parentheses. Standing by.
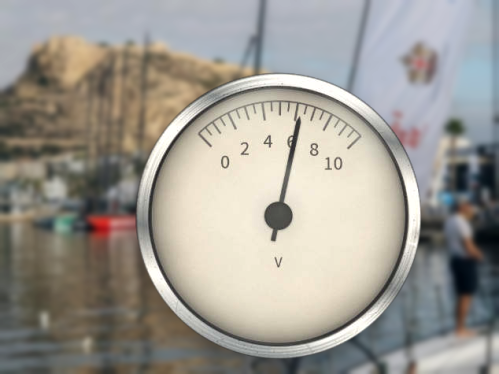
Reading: 6.25 (V)
